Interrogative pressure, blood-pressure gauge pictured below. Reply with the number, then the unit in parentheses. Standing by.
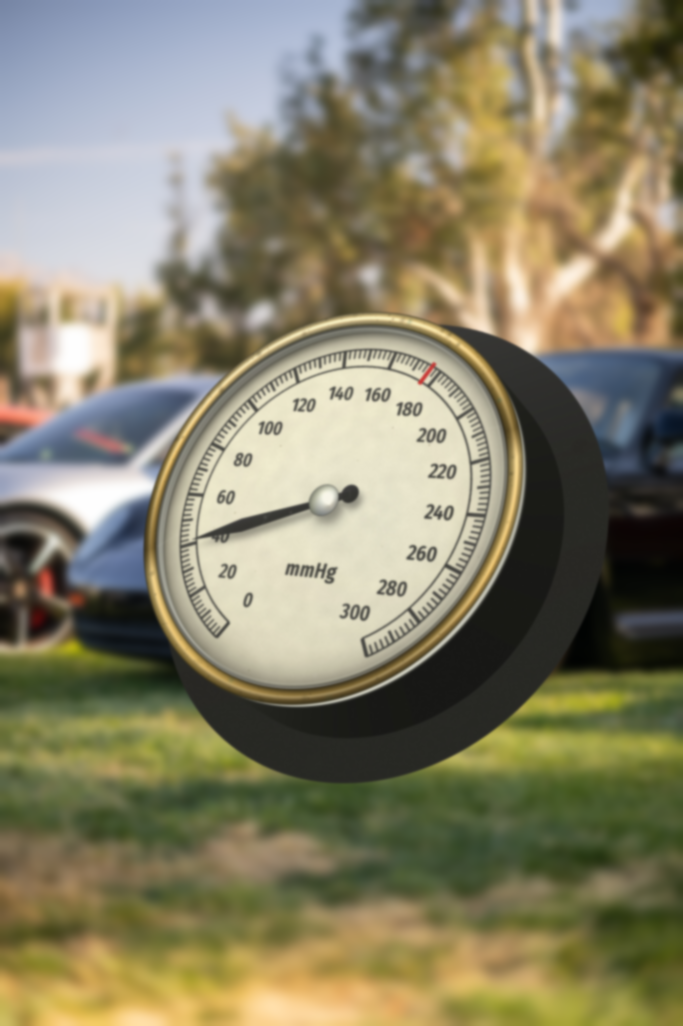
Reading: 40 (mmHg)
